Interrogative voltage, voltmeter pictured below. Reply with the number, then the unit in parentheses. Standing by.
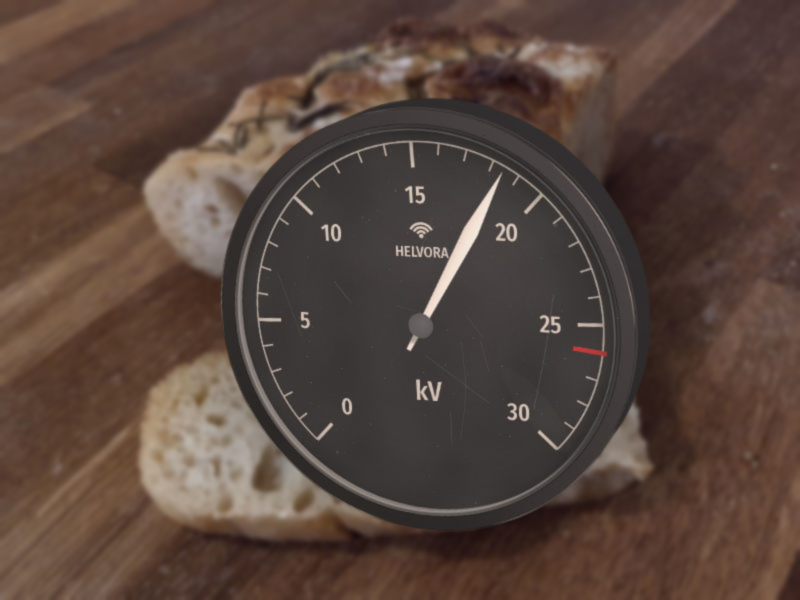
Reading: 18.5 (kV)
